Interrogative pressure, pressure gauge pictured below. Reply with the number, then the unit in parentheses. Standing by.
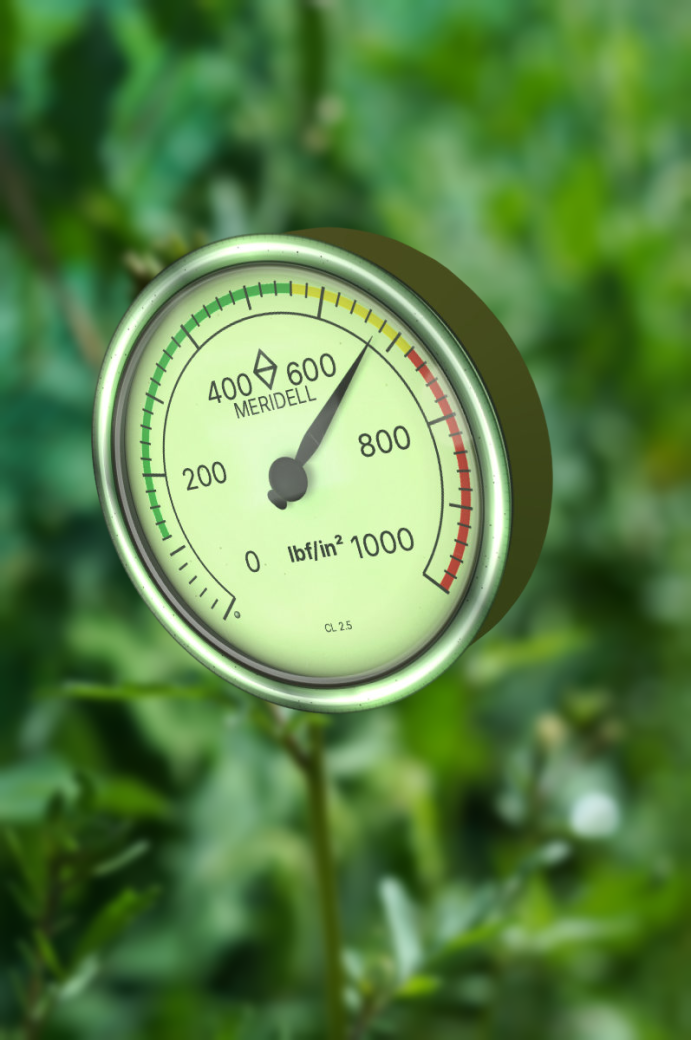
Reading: 680 (psi)
